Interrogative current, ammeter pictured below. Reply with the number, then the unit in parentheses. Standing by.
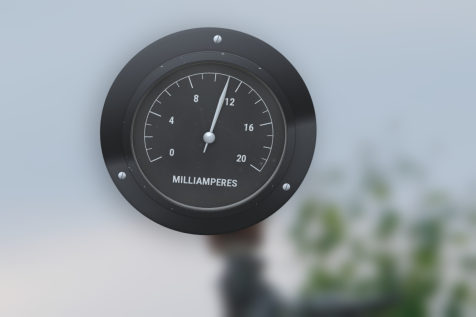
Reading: 11 (mA)
